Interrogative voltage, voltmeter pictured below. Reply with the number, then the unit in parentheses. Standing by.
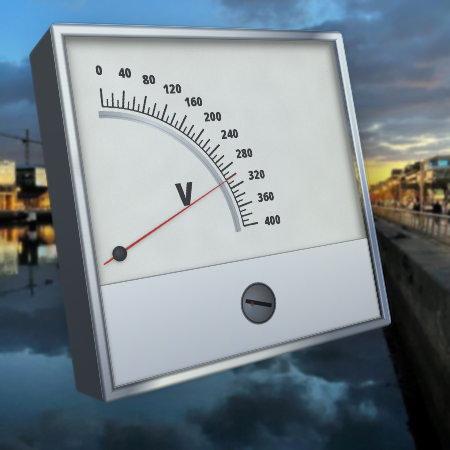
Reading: 300 (V)
